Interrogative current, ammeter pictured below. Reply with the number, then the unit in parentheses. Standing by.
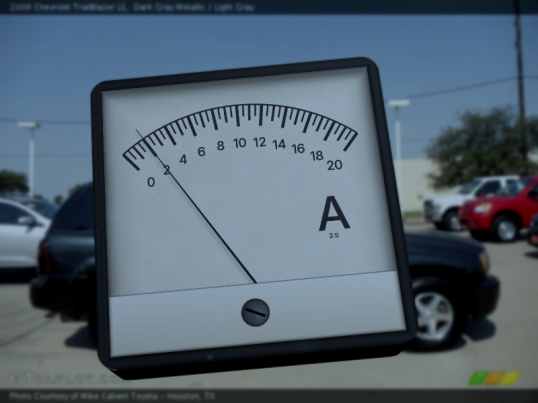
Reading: 2 (A)
